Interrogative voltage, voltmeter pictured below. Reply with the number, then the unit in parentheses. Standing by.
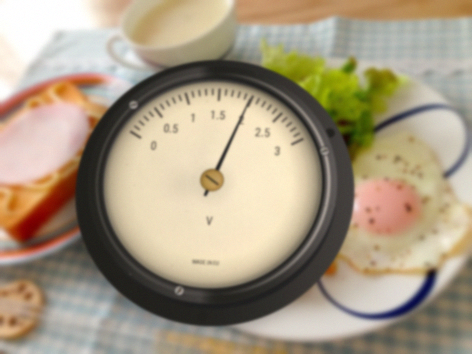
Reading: 2 (V)
